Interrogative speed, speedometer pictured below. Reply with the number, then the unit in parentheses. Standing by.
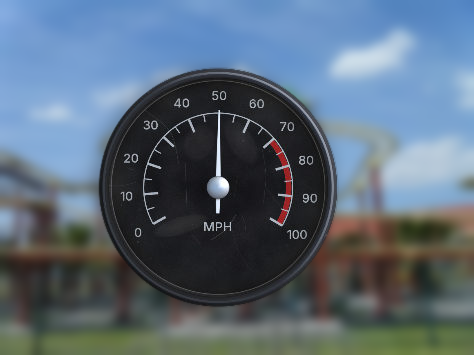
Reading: 50 (mph)
